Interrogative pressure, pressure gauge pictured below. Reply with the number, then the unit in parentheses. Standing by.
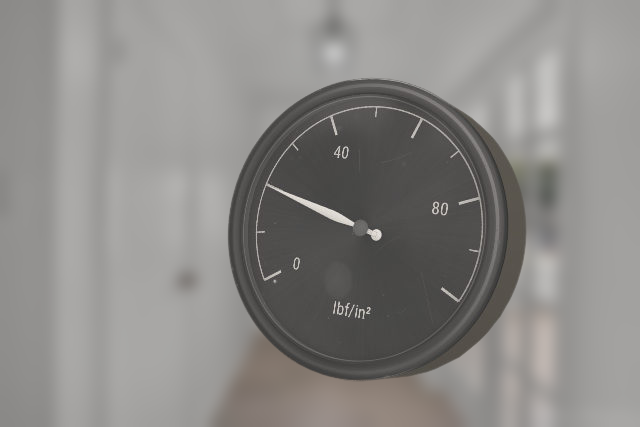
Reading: 20 (psi)
